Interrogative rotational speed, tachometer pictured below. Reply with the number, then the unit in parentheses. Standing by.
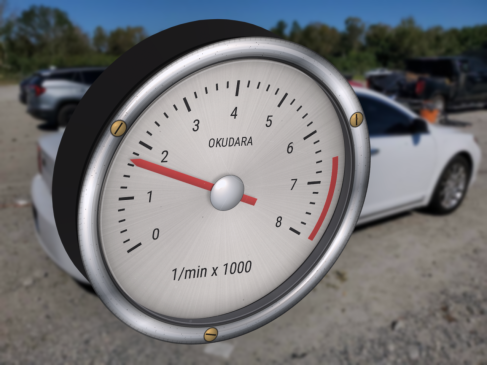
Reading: 1700 (rpm)
